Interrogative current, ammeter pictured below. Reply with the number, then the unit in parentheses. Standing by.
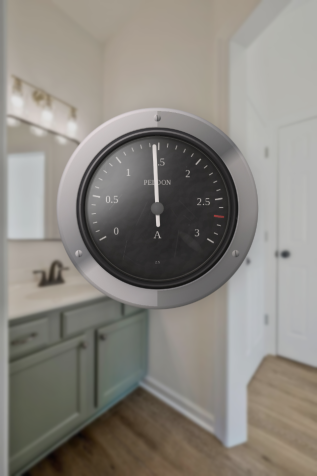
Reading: 1.45 (A)
